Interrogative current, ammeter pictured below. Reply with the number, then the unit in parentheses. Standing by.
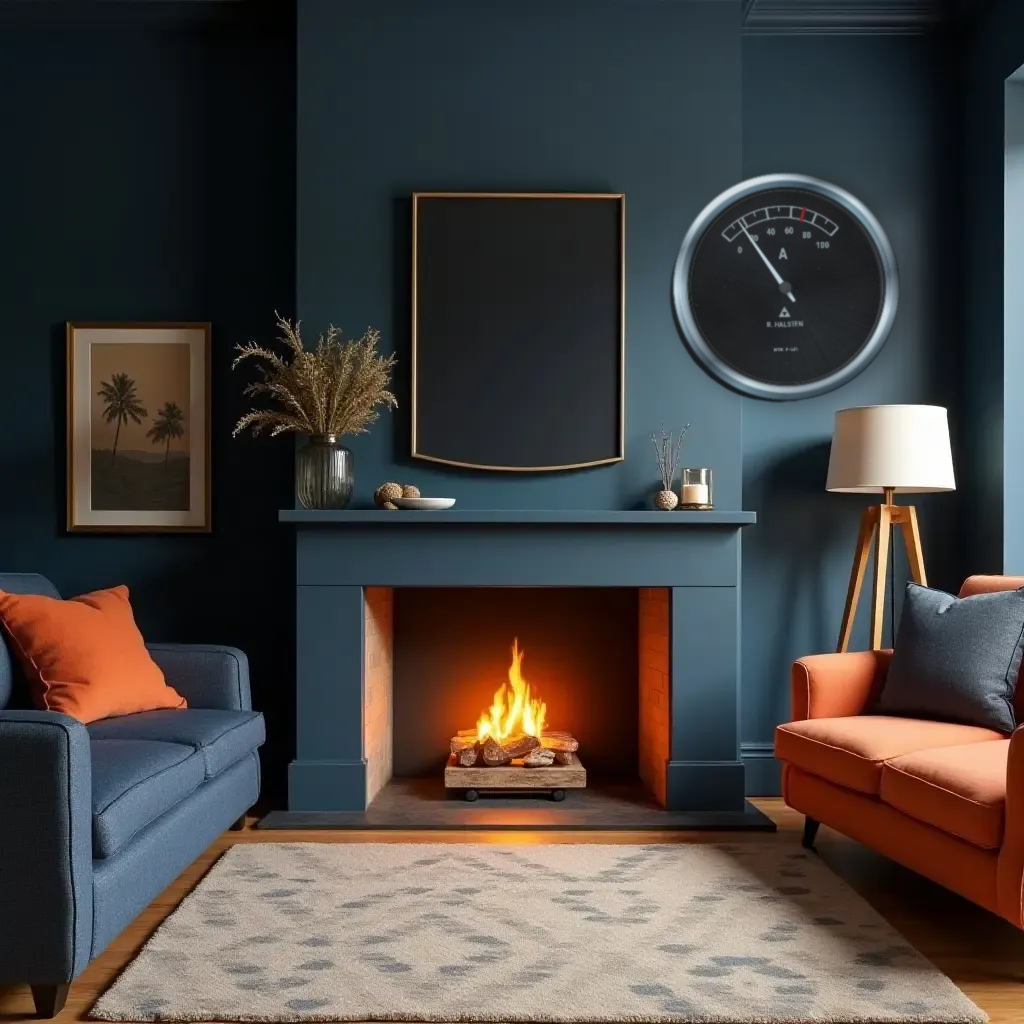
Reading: 15 (A)
